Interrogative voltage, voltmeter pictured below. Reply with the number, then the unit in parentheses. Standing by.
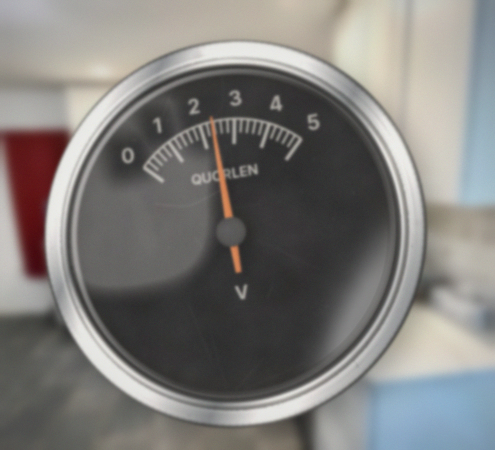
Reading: 2.4 (V)
